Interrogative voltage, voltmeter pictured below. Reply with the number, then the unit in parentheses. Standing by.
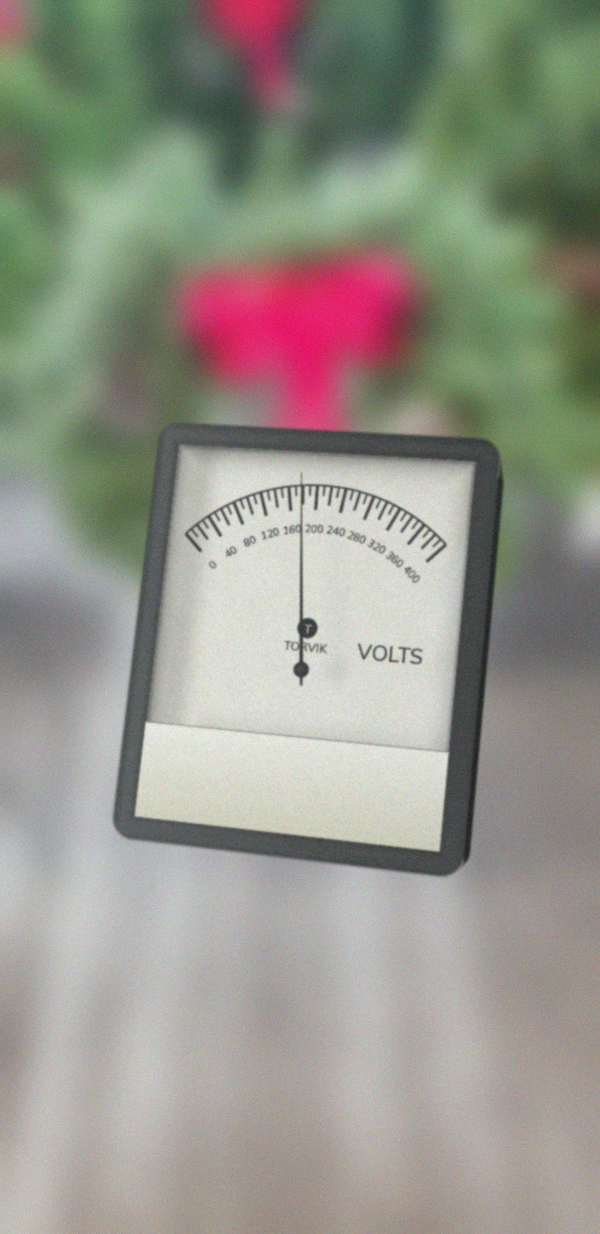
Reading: 180 (V)
